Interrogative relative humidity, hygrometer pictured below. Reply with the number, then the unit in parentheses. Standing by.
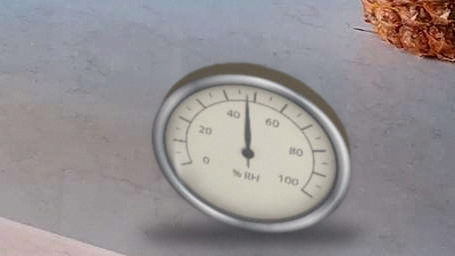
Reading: 47.5 (%)
